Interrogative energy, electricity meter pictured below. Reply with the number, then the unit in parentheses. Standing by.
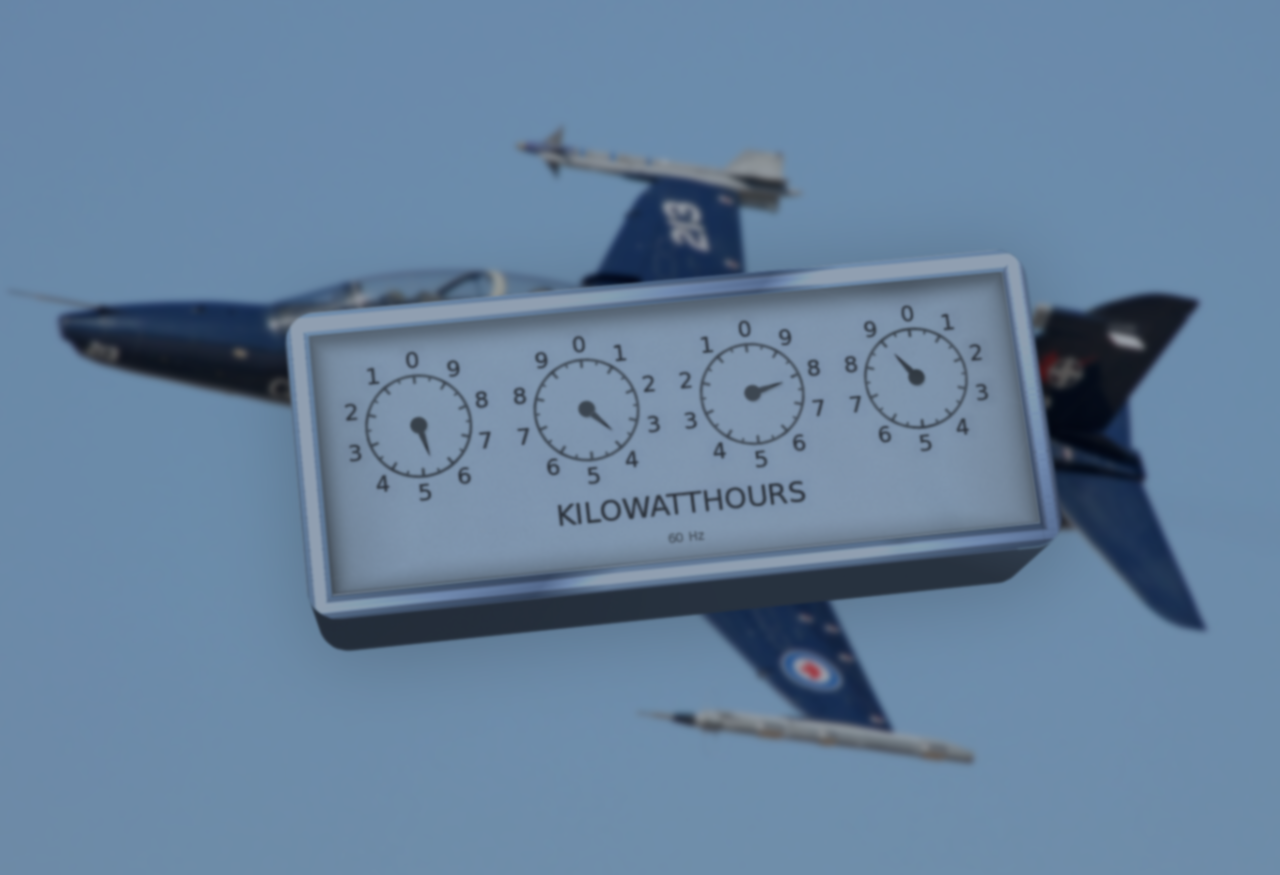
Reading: 5379 (kWh)
